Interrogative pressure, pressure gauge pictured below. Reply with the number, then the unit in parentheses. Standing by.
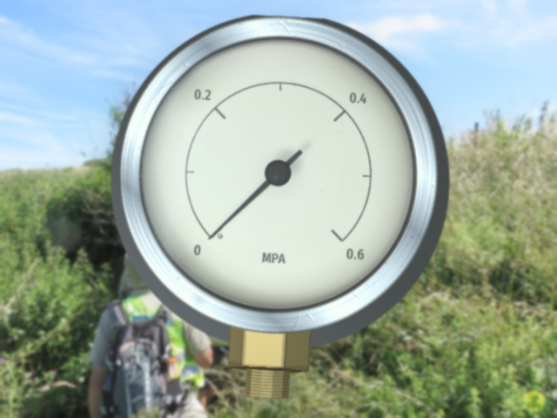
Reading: 0 (MPa)
